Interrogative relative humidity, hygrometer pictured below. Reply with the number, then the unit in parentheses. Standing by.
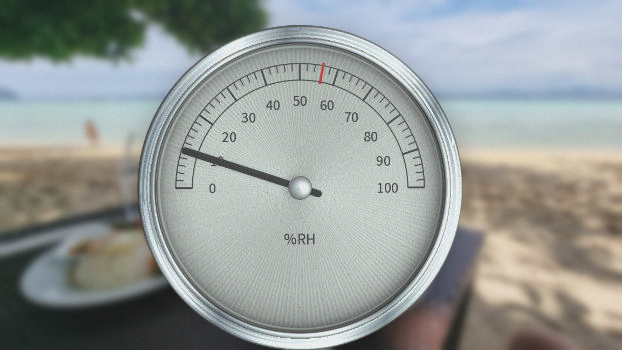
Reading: 10 (%)
